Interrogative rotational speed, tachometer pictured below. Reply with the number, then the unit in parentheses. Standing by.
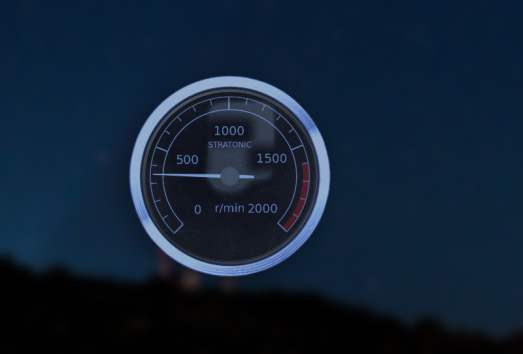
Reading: 350 (rpm)
